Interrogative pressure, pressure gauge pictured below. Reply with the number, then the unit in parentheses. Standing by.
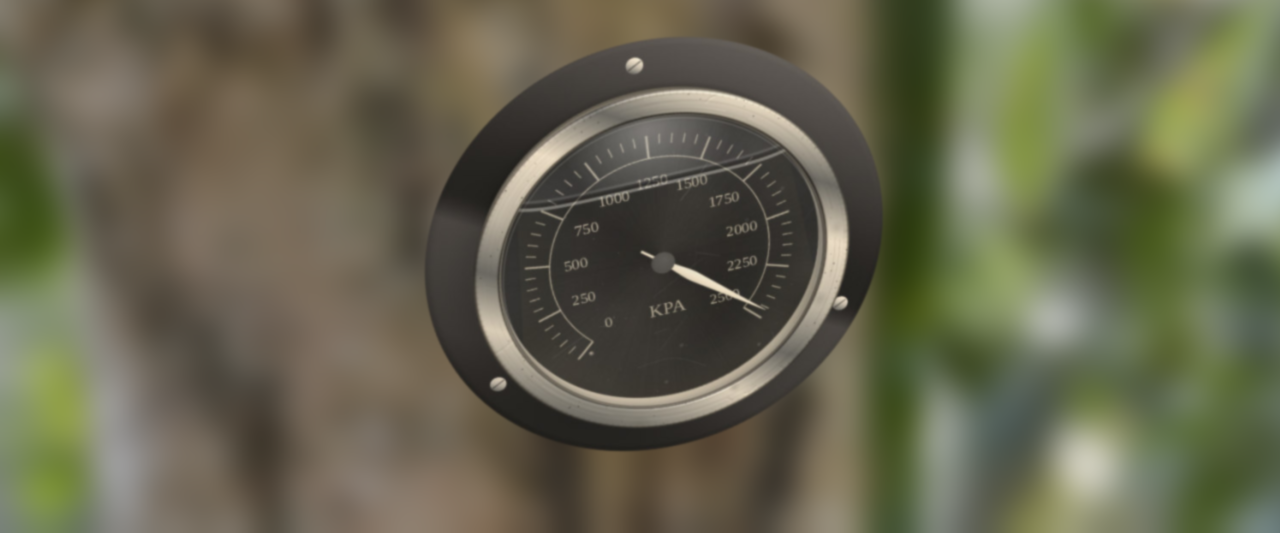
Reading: 2450 (kPa)
